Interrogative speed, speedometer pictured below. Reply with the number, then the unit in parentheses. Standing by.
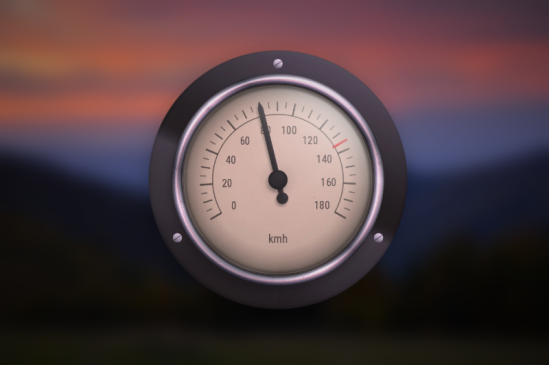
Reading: 80 (km/h)
